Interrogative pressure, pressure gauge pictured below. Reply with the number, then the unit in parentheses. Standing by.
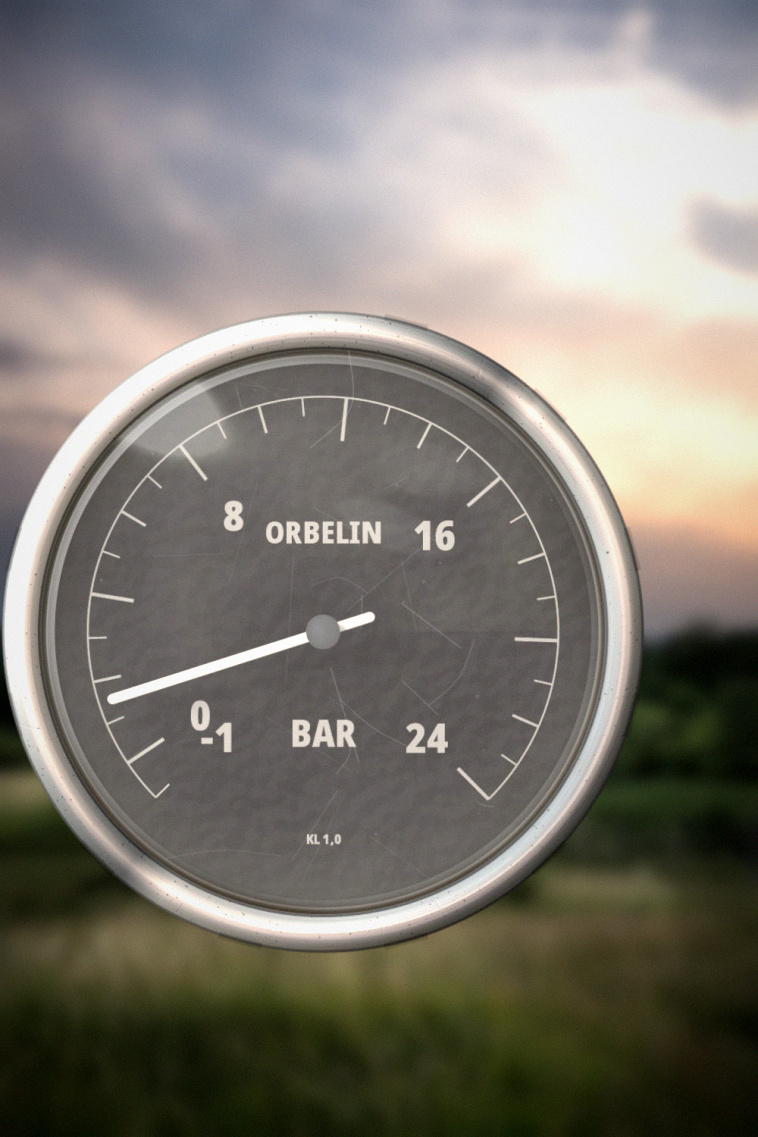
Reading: 1.5 (bar)
